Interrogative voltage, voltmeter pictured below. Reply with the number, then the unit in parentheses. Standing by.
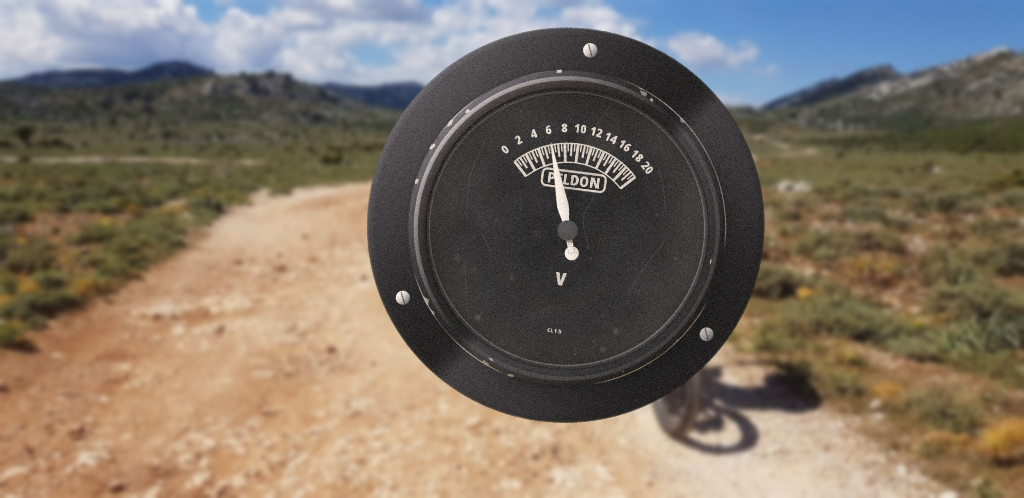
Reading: 6 (V)
